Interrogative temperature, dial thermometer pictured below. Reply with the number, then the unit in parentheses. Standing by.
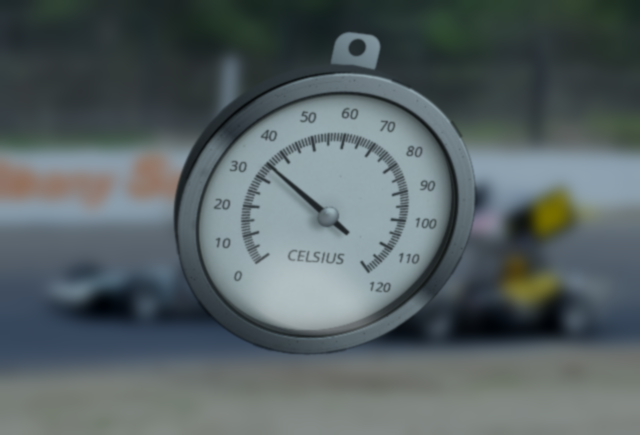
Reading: 35 (°C)
